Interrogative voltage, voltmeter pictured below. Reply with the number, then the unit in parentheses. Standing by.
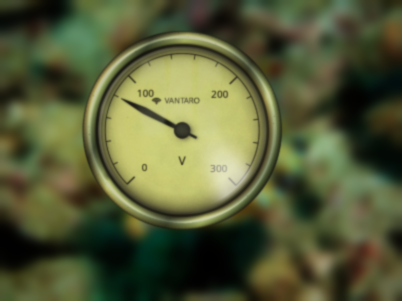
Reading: 80 (V)
